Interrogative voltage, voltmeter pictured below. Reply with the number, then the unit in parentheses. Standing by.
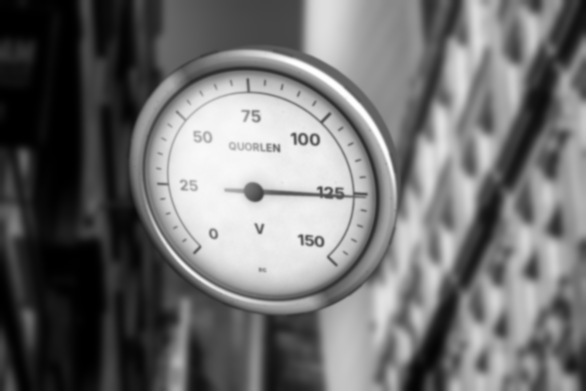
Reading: 125 (V)
